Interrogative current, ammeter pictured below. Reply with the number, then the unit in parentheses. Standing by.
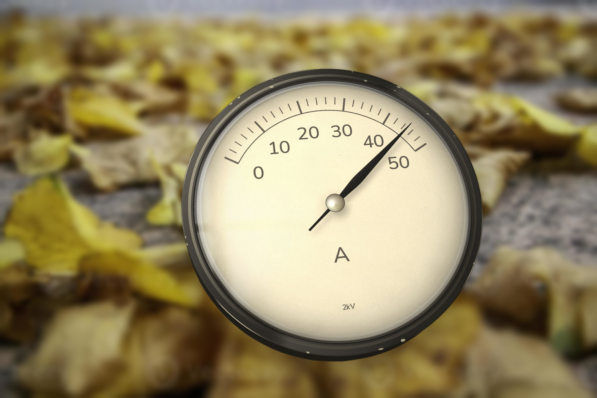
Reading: 45 (A)
